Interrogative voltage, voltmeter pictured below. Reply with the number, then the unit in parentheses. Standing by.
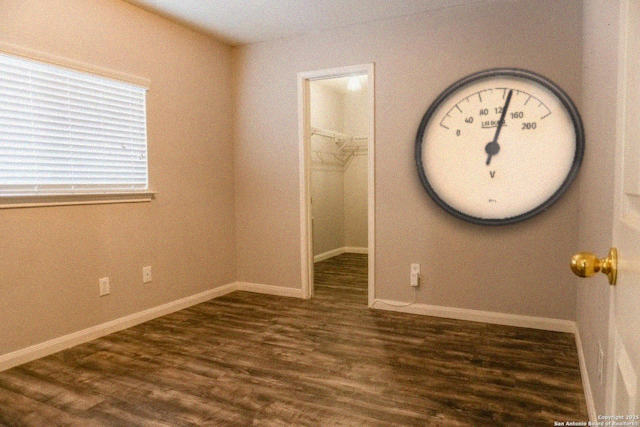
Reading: 130 (V)
